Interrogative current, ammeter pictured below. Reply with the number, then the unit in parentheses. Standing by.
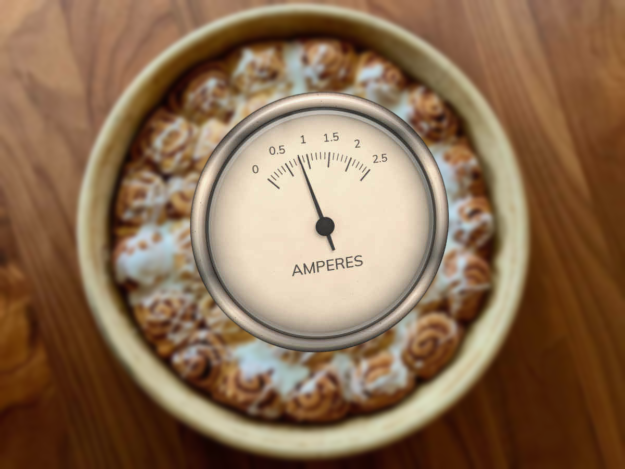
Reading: 0.8 (A)
